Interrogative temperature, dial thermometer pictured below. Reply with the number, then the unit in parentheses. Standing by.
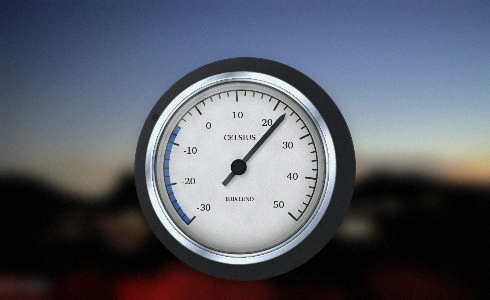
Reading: 23 (°C)
